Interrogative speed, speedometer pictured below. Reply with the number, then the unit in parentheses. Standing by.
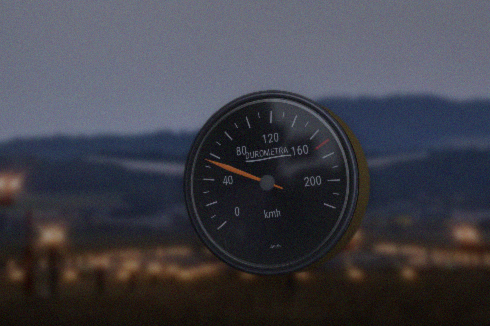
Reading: 55 (km/h)
